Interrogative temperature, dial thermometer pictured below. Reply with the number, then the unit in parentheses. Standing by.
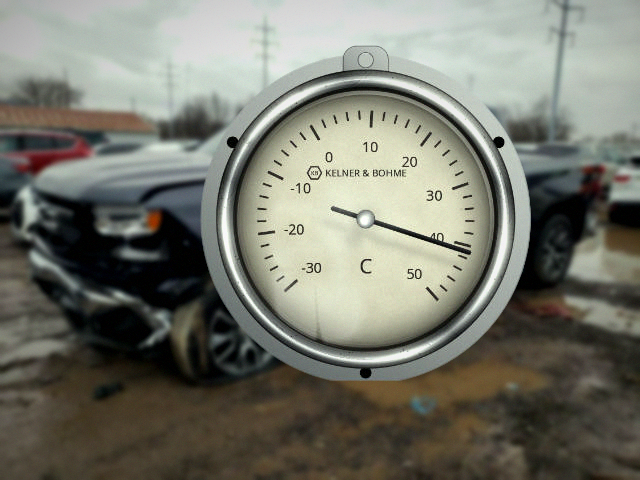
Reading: 41 (°C)
